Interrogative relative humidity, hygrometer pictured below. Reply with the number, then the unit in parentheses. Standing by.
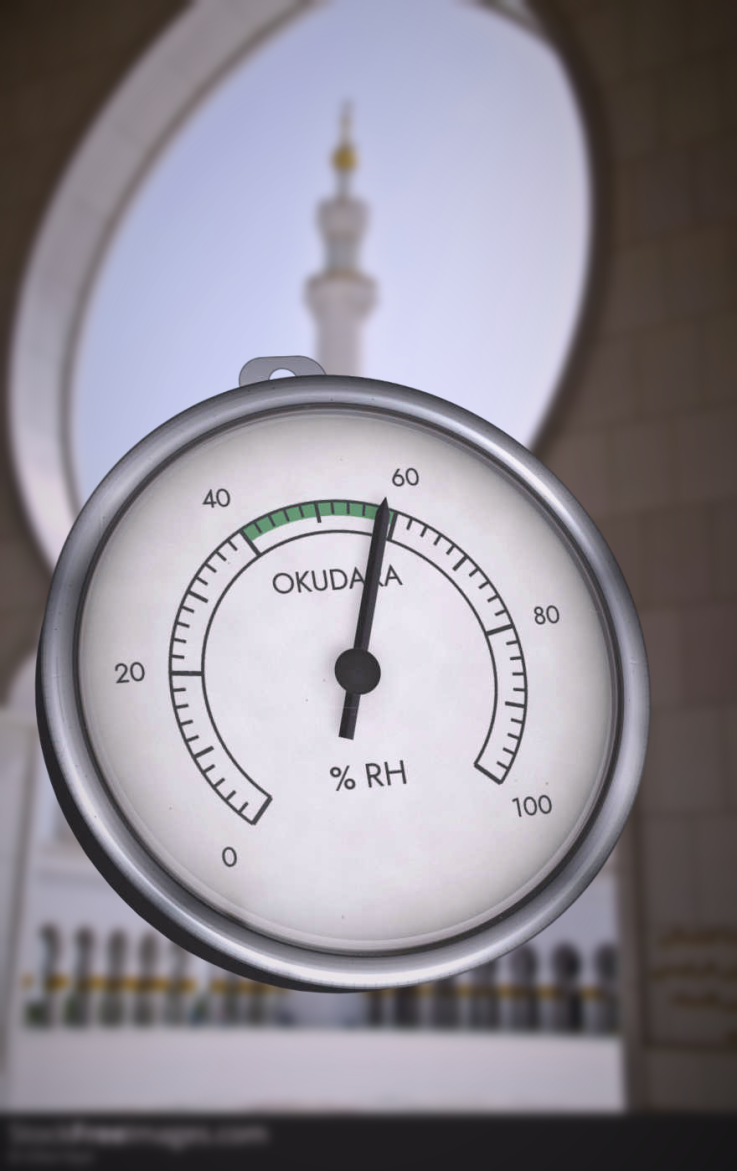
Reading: 58 (%)
